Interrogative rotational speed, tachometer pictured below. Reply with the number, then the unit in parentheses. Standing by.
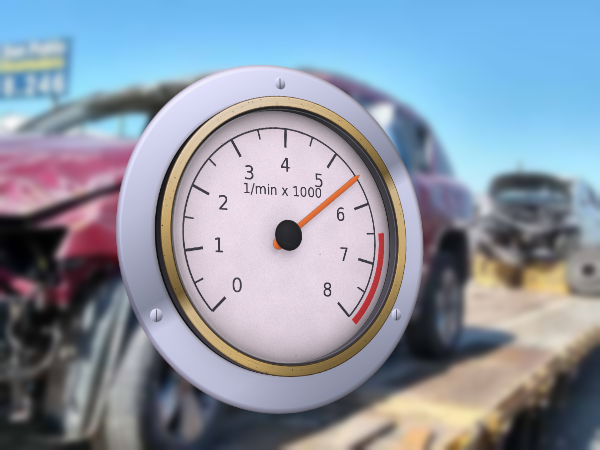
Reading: 5500 (rpm)
